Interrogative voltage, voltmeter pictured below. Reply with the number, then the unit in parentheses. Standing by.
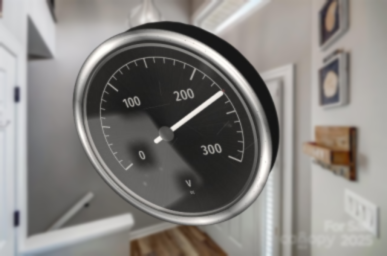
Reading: 230 (V)
